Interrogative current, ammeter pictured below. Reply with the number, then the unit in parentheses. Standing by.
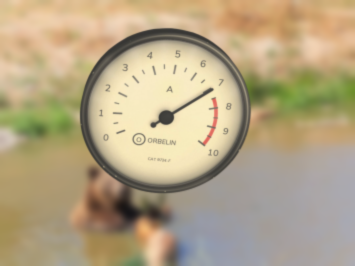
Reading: 7 (A)
